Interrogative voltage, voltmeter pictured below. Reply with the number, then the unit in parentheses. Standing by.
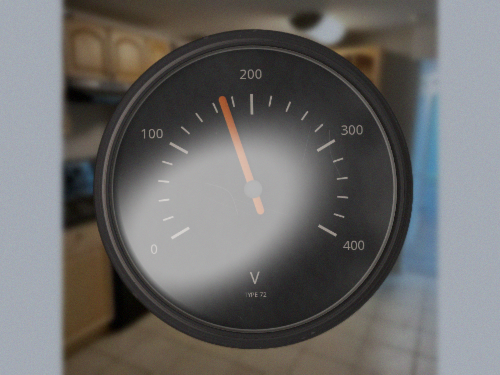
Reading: 170 (V)
